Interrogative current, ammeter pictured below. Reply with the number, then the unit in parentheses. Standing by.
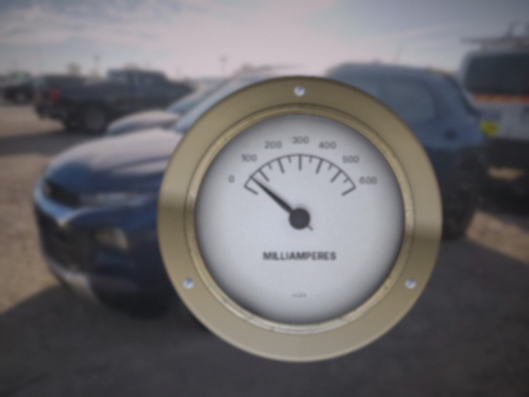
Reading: 50 (mA)
